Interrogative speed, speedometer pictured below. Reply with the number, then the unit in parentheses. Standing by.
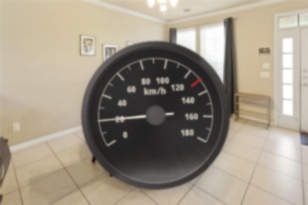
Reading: 20 (km/h)
